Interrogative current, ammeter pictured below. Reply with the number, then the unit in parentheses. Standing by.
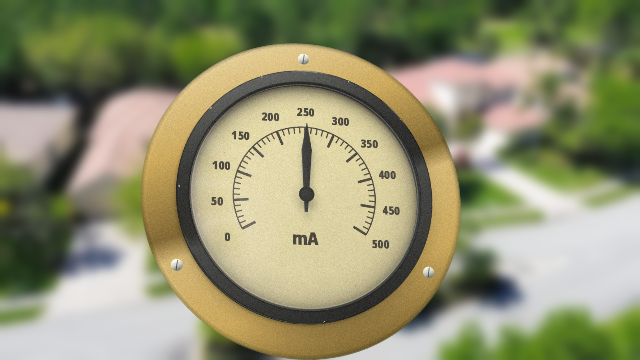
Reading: 250 (mA)
